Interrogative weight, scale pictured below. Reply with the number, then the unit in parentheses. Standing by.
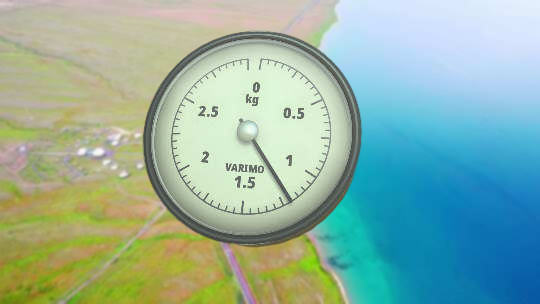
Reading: 1.2 (kg)
